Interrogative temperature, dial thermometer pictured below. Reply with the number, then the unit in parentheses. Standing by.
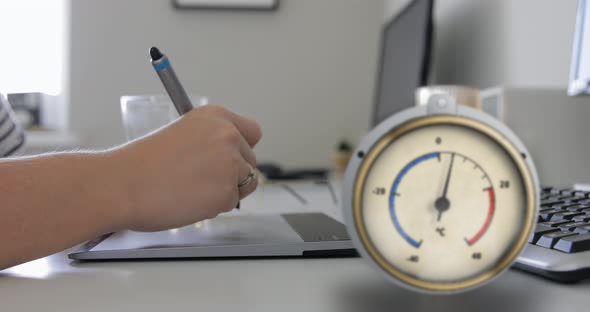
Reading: 4 (°C)
